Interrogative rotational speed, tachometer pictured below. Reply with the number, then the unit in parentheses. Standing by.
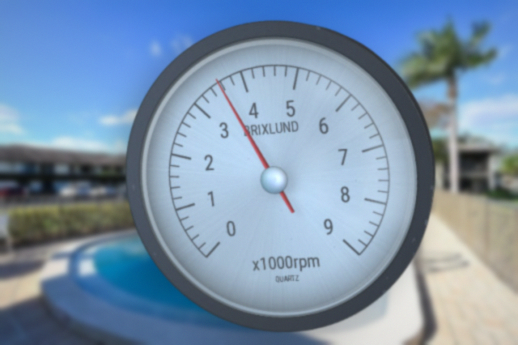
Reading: 3600 (rpm)
